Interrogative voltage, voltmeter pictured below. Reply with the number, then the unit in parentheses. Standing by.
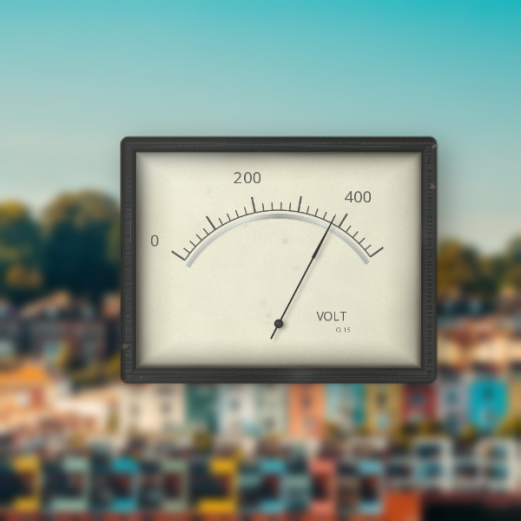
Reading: 380 (V)
